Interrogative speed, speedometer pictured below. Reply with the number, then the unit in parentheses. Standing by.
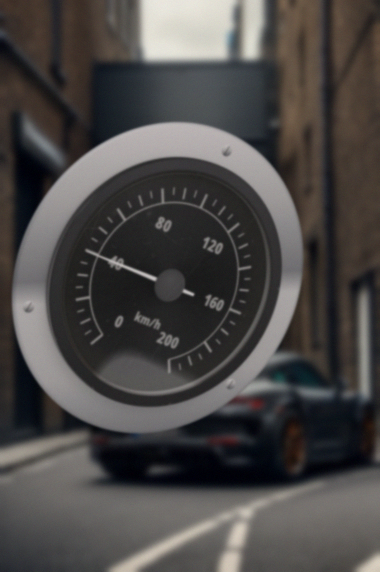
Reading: 40 (km/h)
